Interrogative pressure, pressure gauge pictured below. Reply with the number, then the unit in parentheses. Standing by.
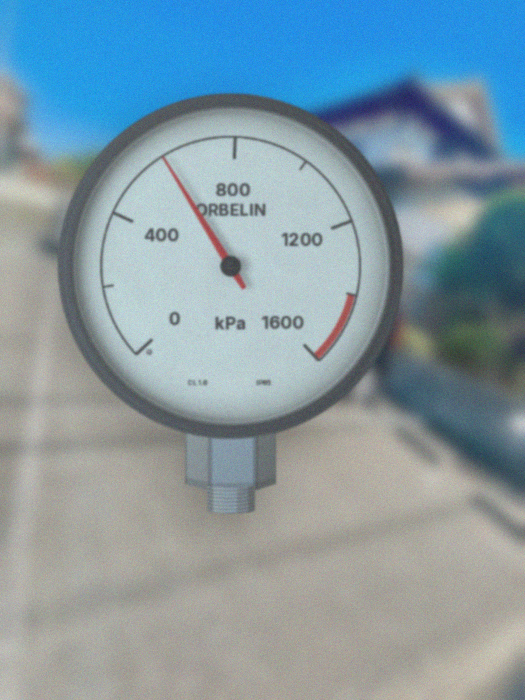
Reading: 600 (kPa)
